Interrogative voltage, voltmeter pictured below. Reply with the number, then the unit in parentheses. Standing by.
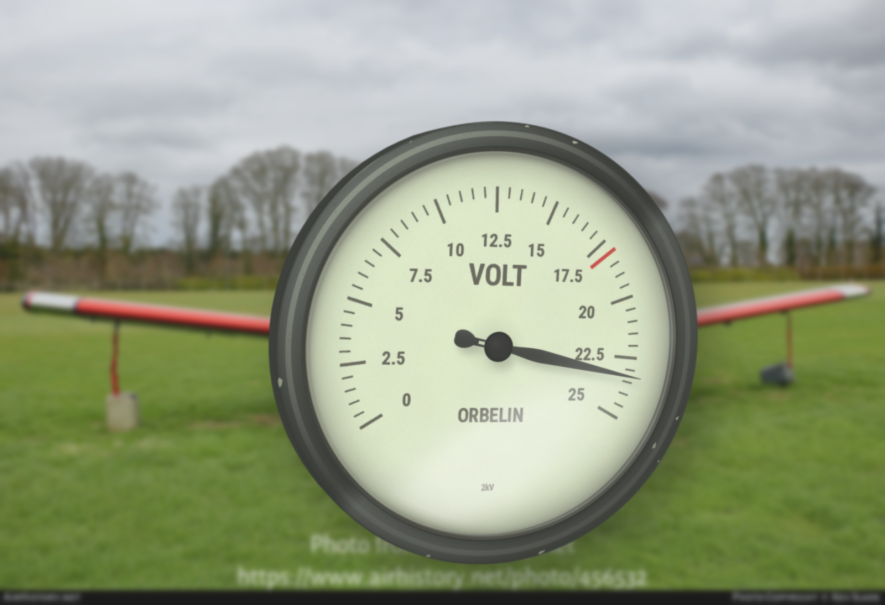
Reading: 23.25 (V)
